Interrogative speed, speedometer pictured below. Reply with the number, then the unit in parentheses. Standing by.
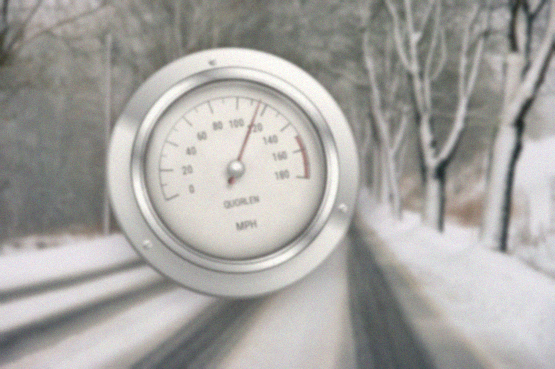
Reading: 115 (mph)
